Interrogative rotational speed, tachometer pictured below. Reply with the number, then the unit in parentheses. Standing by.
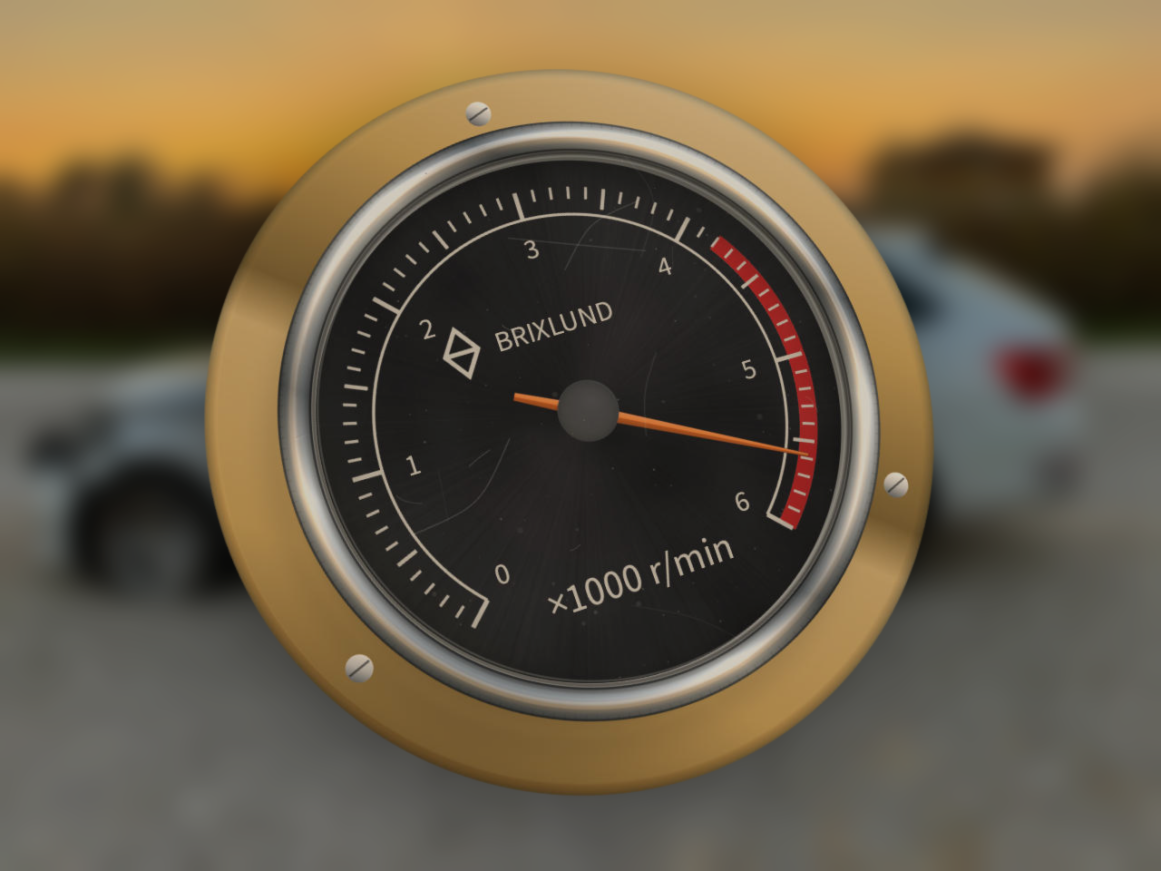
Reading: 5600 (rpm)
